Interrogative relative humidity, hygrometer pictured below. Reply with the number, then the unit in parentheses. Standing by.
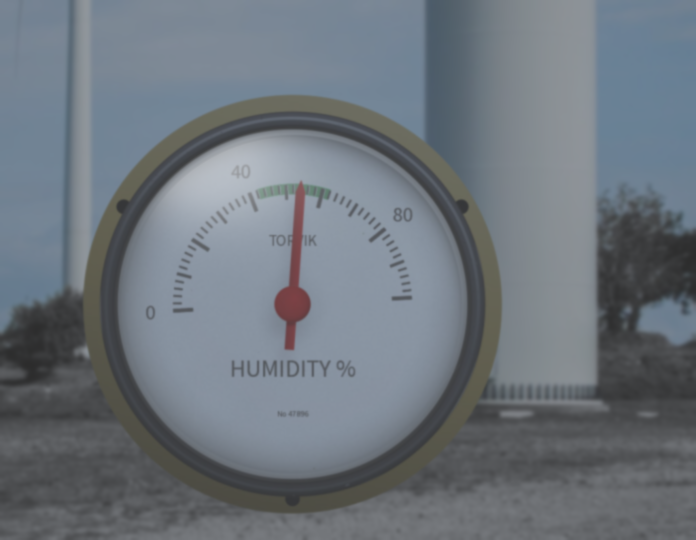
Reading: 54 (%)
